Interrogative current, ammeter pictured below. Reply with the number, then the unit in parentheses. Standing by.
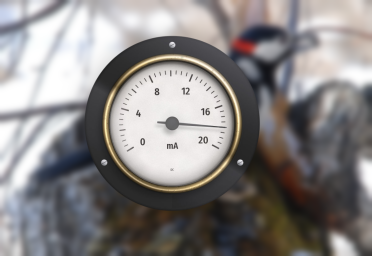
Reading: 18 (mA)
